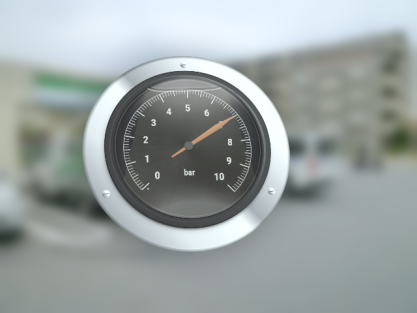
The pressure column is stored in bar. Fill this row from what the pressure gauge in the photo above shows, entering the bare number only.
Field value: 7
